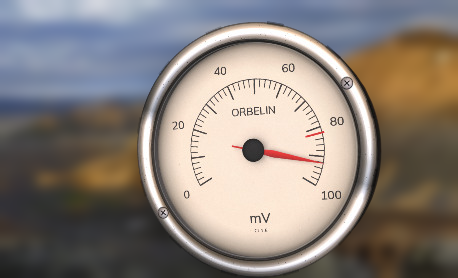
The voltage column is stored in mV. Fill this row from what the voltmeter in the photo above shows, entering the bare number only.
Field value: 92
